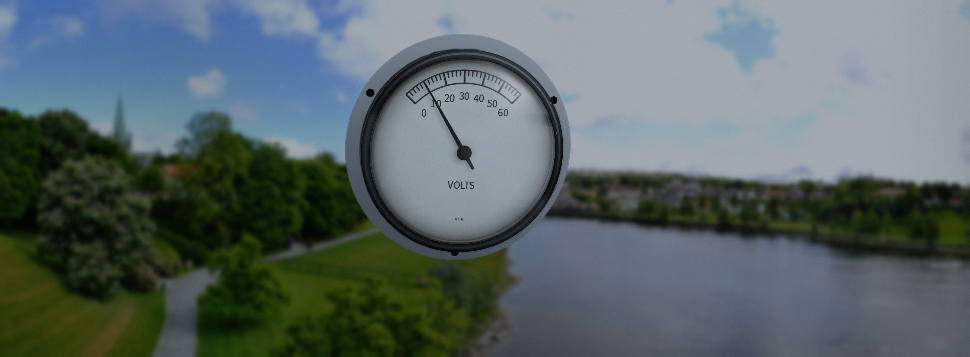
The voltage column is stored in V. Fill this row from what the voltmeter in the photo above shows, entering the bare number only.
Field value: 10
